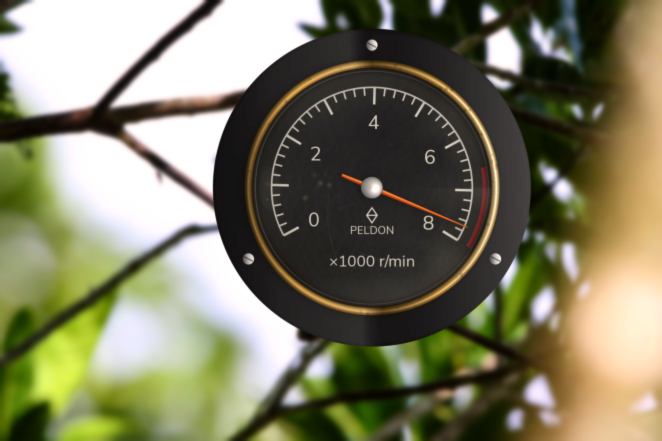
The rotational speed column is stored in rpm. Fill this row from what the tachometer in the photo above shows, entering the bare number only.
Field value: 7700
